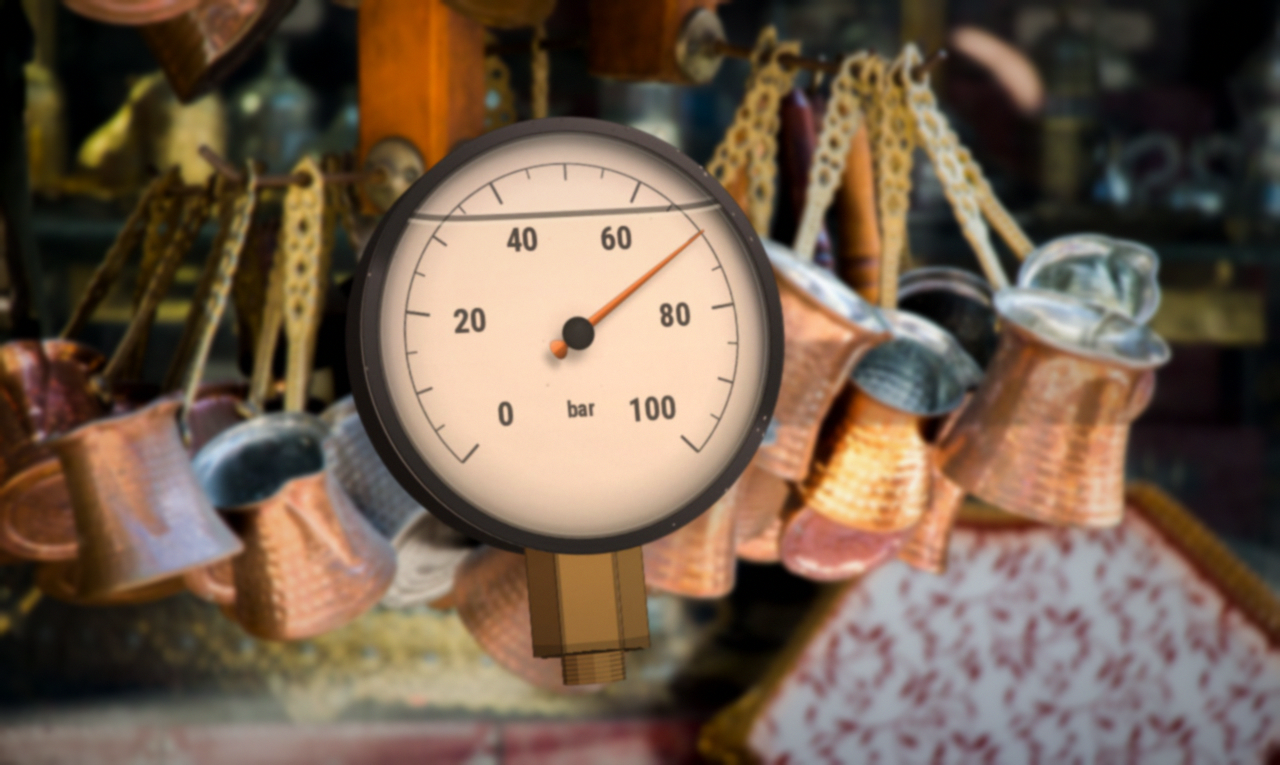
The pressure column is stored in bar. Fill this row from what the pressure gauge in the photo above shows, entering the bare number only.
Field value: 70
